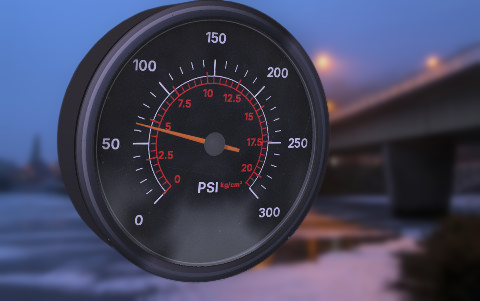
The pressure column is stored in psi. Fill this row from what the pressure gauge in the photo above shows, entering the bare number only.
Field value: 65
